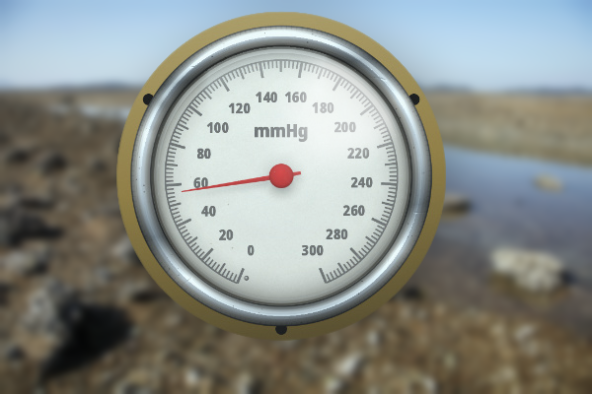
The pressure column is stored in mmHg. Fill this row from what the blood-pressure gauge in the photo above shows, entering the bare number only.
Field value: 56
